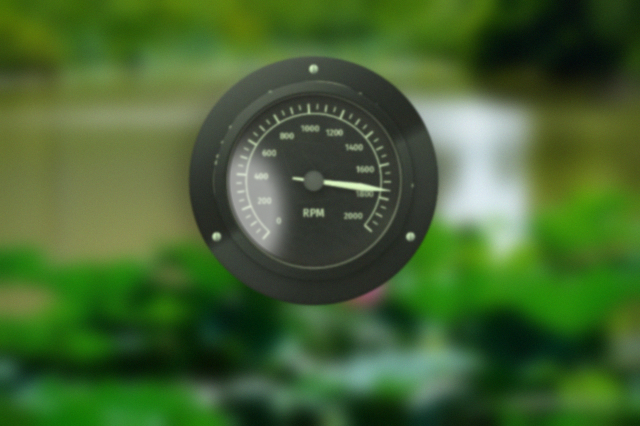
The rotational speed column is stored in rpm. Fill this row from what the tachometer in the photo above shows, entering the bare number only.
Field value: 1750
